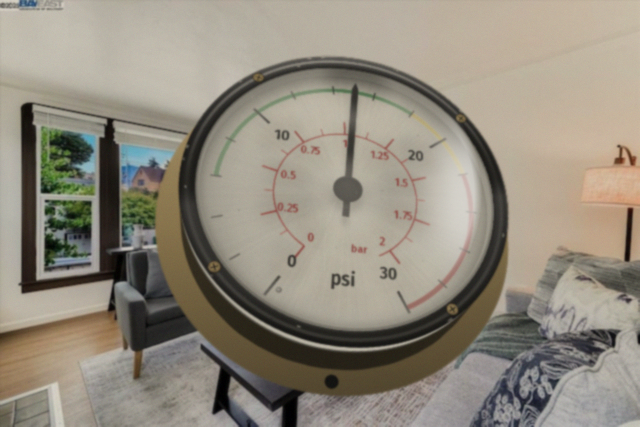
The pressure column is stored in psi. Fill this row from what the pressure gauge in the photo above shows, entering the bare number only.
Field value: 15
